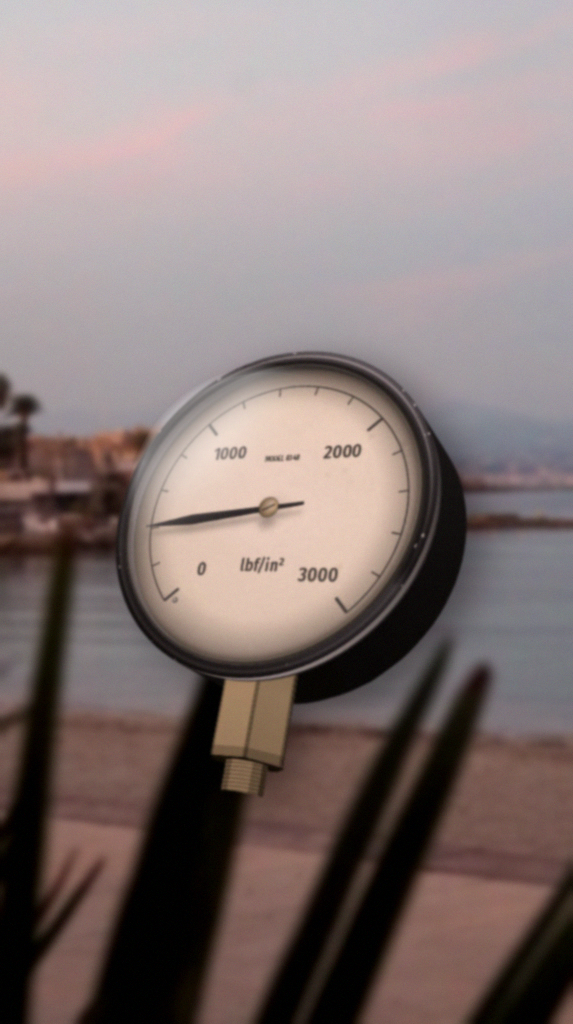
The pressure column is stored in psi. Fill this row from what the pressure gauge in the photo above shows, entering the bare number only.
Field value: 400
